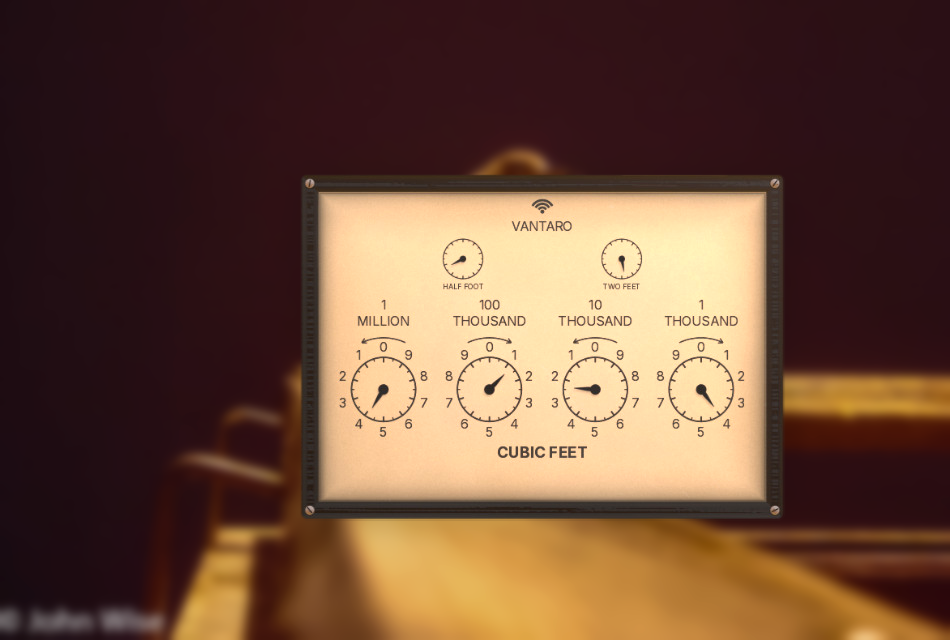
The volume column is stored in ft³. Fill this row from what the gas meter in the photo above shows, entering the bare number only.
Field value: 412400
